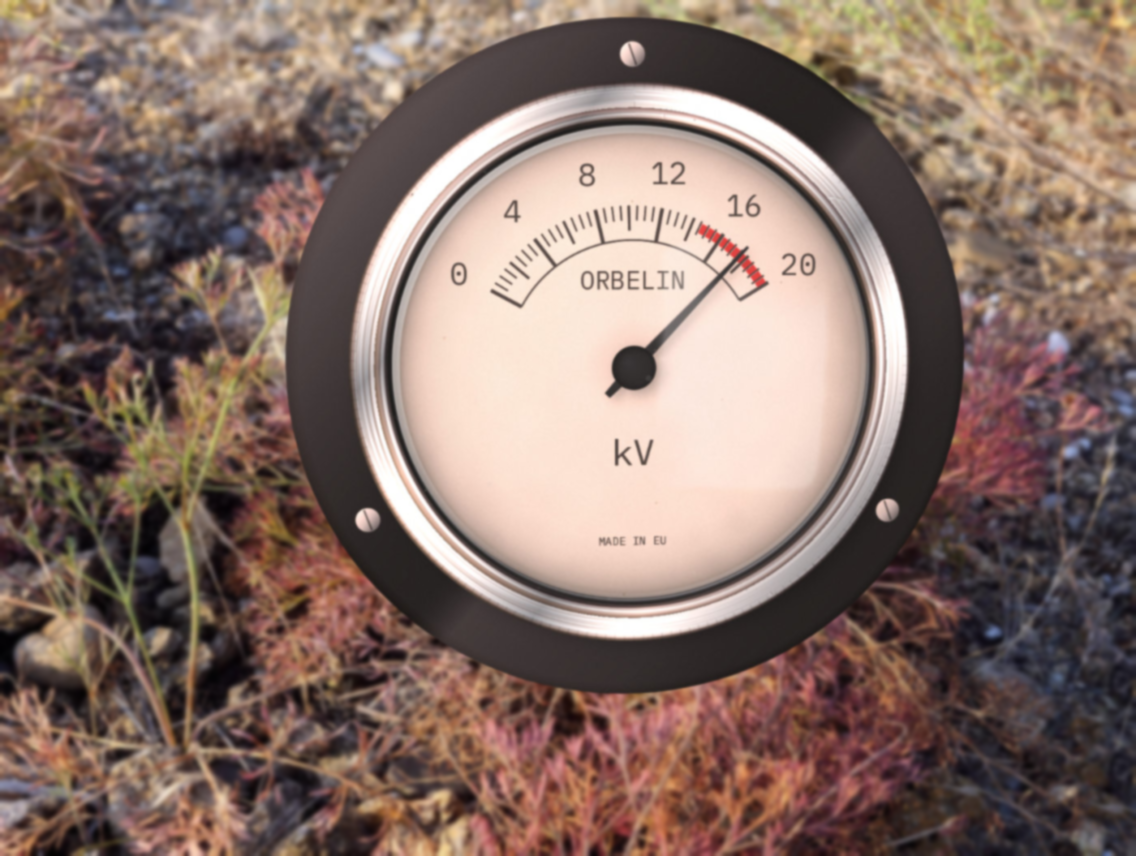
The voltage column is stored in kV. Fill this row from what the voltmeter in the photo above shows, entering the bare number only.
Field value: 17.5
